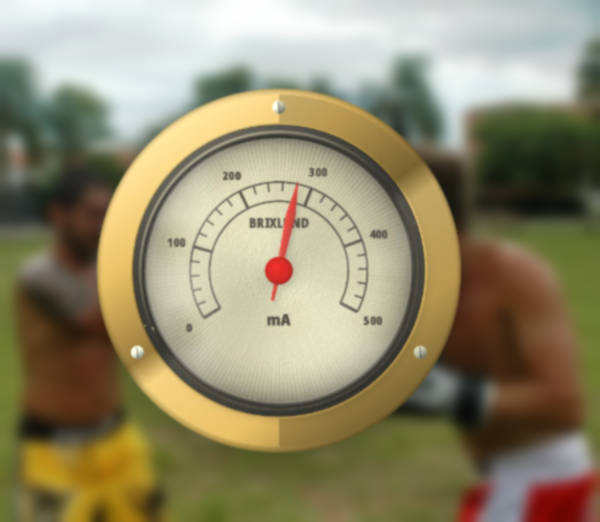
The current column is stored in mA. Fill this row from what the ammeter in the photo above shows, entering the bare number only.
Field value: 280
